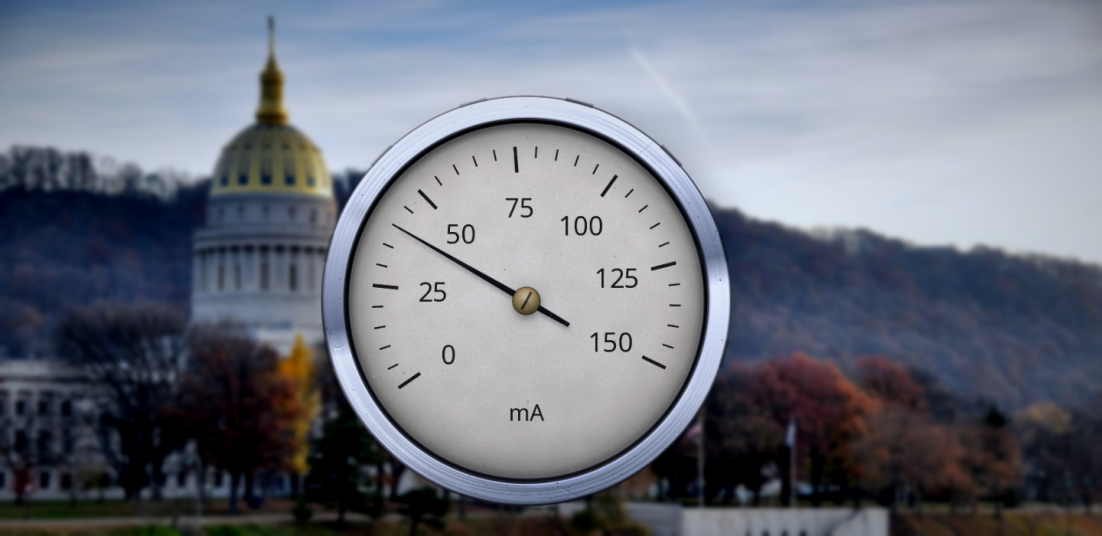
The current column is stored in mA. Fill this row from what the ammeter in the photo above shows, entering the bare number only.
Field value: 40
